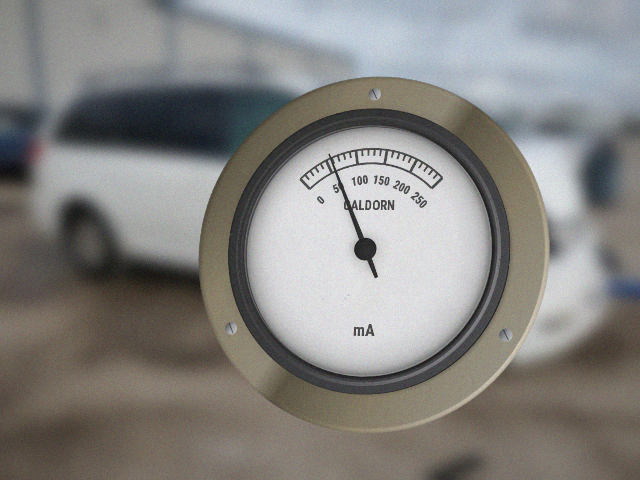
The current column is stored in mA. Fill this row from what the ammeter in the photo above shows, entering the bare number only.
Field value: 60
